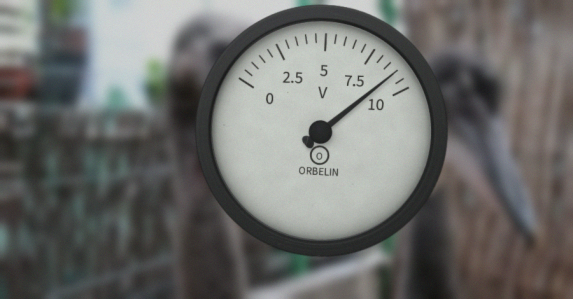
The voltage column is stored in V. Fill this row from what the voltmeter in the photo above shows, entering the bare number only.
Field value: 9
